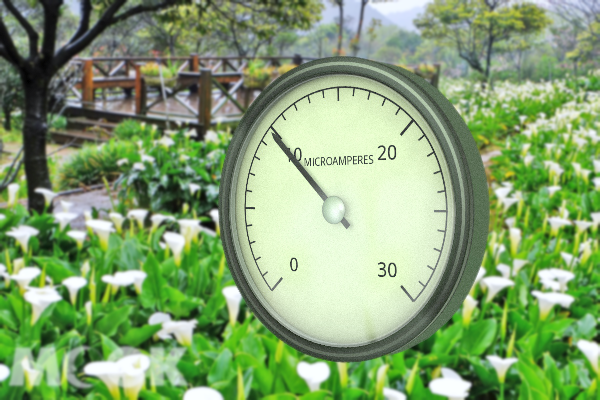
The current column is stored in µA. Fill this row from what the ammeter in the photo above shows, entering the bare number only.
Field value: 10
